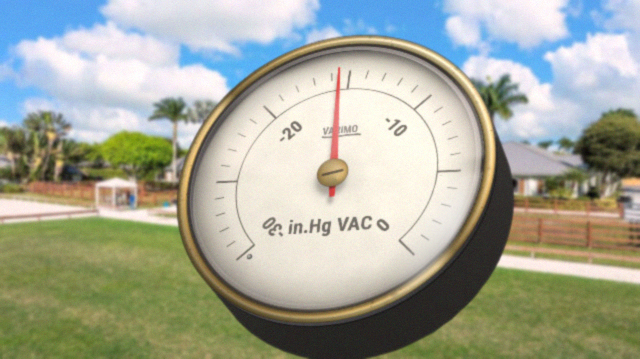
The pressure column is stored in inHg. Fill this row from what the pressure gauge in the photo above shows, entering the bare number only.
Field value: -15.5
